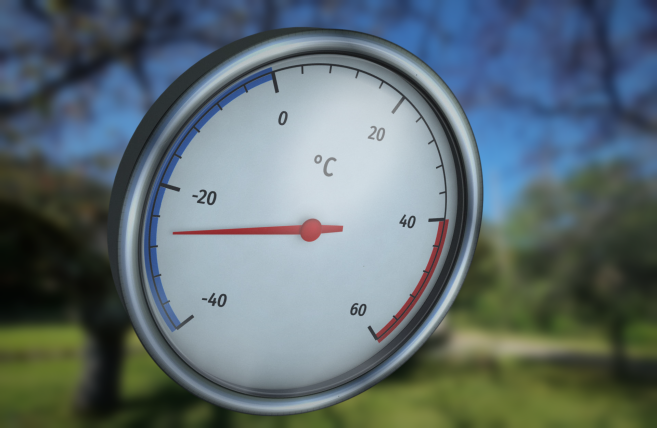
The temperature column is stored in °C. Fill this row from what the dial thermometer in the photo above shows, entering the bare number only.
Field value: -26
